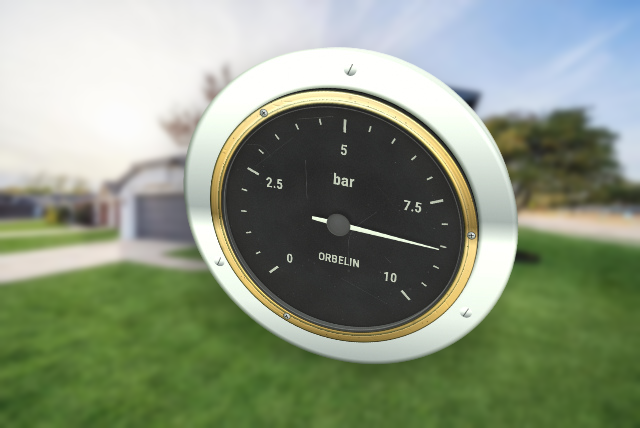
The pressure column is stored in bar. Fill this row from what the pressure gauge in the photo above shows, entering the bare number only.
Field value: 8.5
